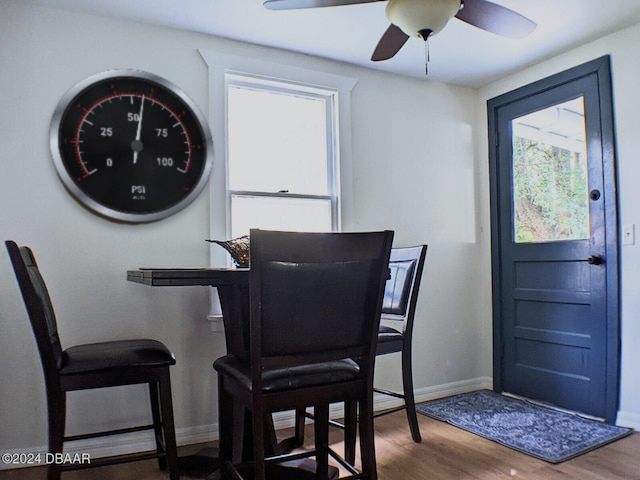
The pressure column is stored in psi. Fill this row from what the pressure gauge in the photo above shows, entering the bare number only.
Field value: 55
